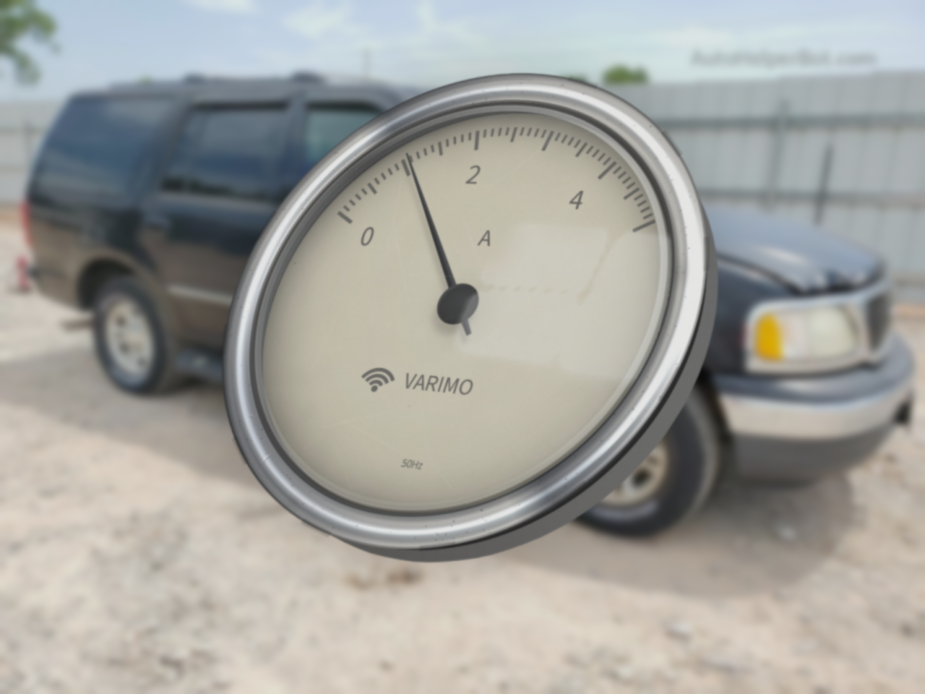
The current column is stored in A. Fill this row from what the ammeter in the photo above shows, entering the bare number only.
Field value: 1.1
